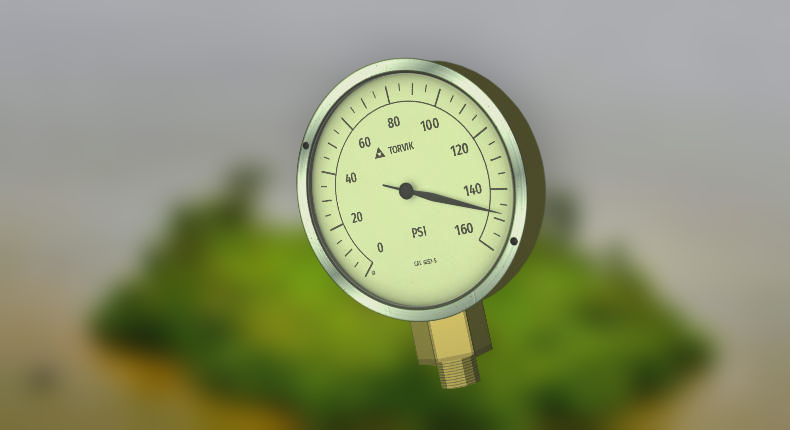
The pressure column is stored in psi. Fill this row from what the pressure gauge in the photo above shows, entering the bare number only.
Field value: 147.5
